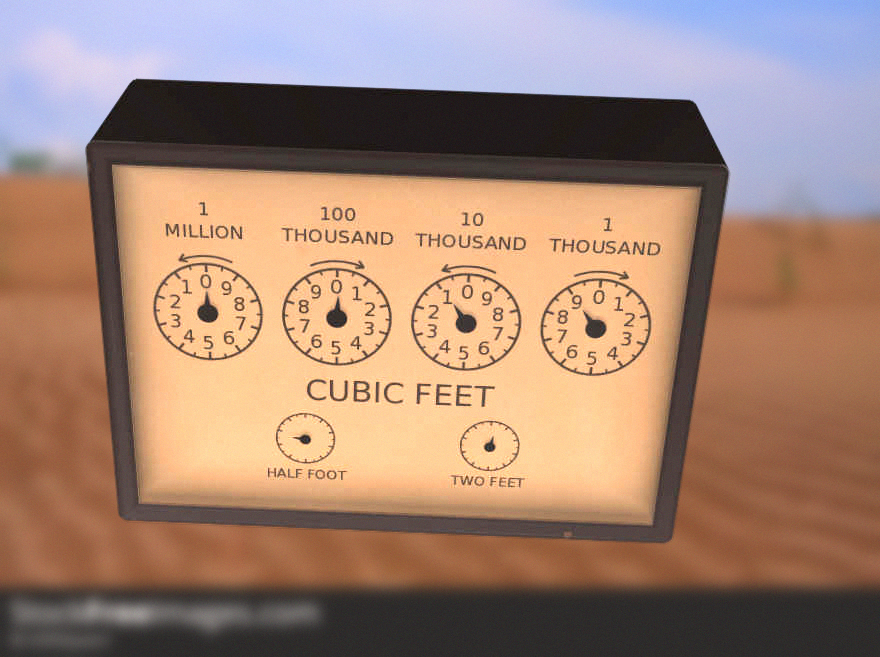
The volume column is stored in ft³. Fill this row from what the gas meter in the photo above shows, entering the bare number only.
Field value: 900
